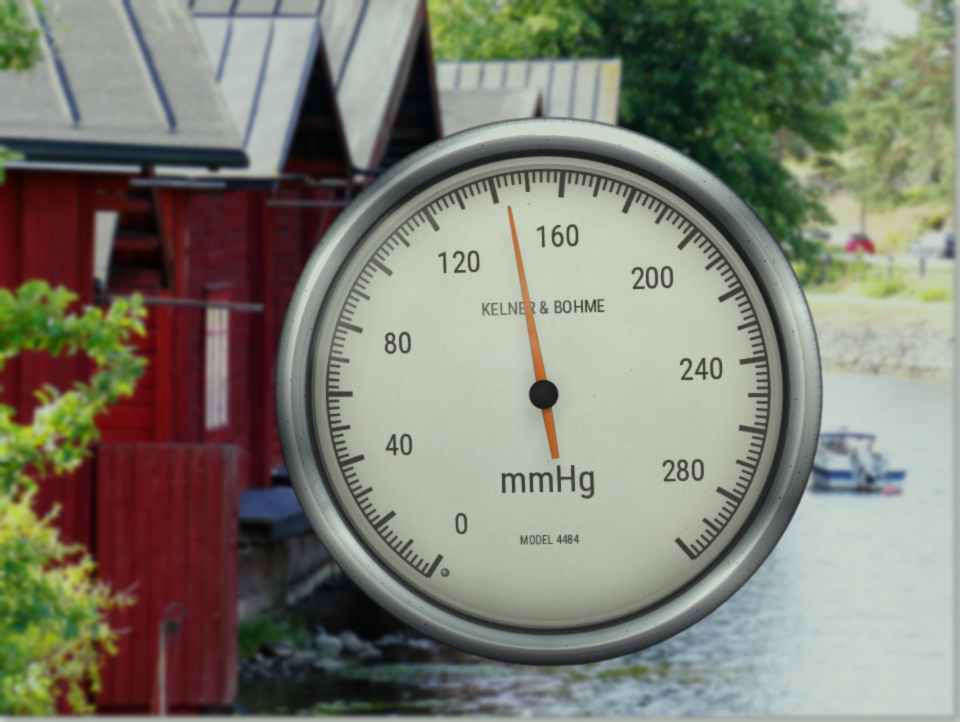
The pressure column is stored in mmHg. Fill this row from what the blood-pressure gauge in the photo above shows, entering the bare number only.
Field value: 144
